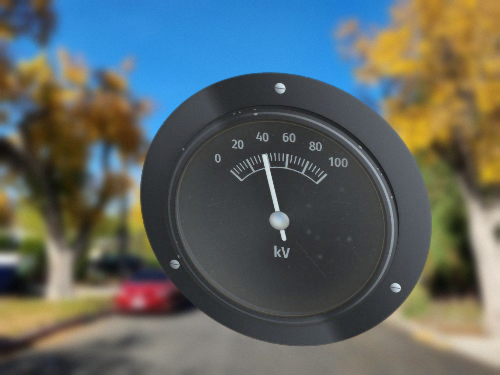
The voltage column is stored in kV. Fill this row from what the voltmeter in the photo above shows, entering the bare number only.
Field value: 40
